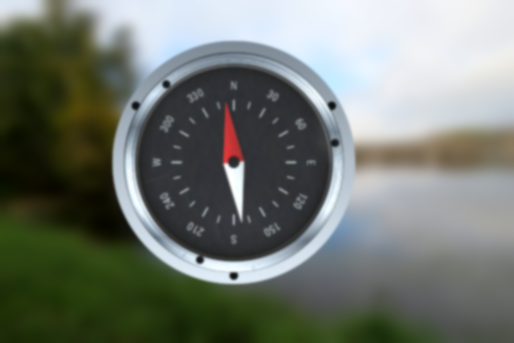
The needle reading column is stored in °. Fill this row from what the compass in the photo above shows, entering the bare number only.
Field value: 352.5
